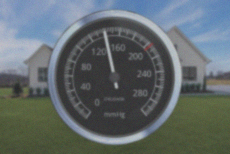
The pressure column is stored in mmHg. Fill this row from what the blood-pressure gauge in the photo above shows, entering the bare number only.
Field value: 140
